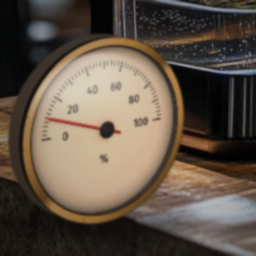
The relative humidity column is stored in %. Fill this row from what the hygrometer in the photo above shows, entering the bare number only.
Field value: 10
